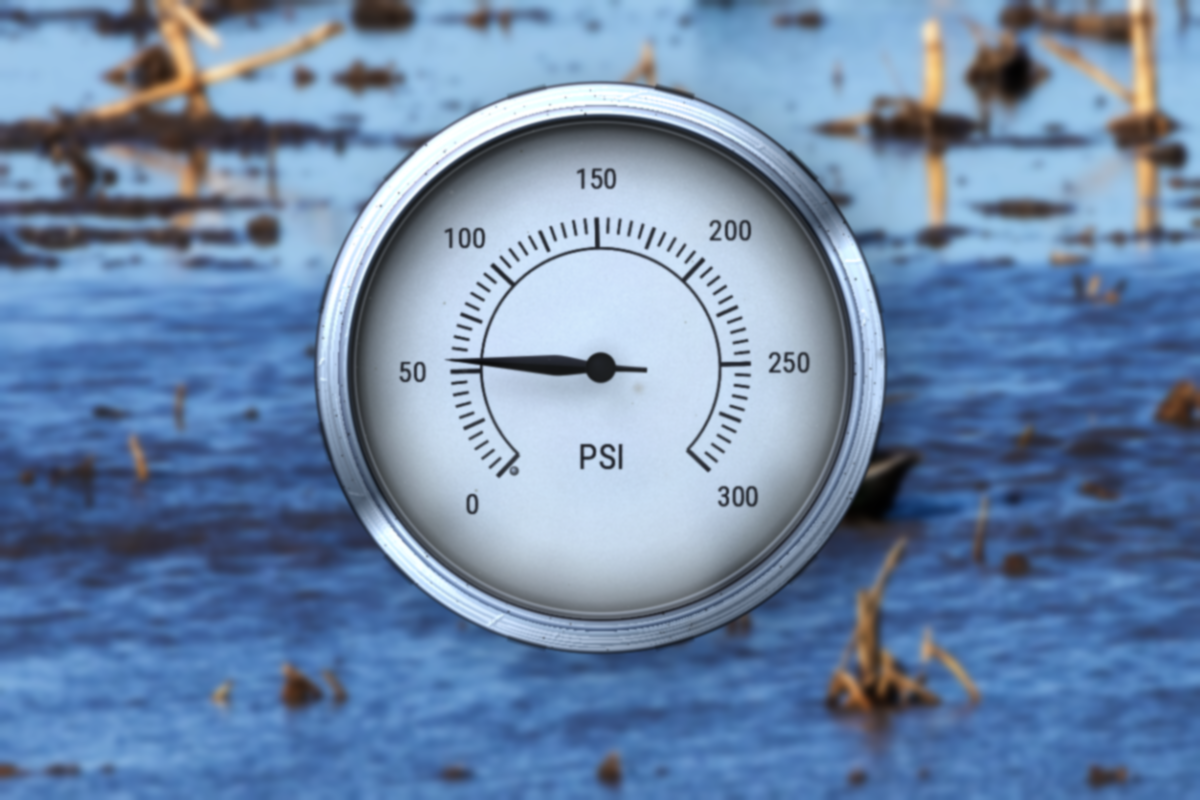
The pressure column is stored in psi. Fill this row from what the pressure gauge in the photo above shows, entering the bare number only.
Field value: 55
